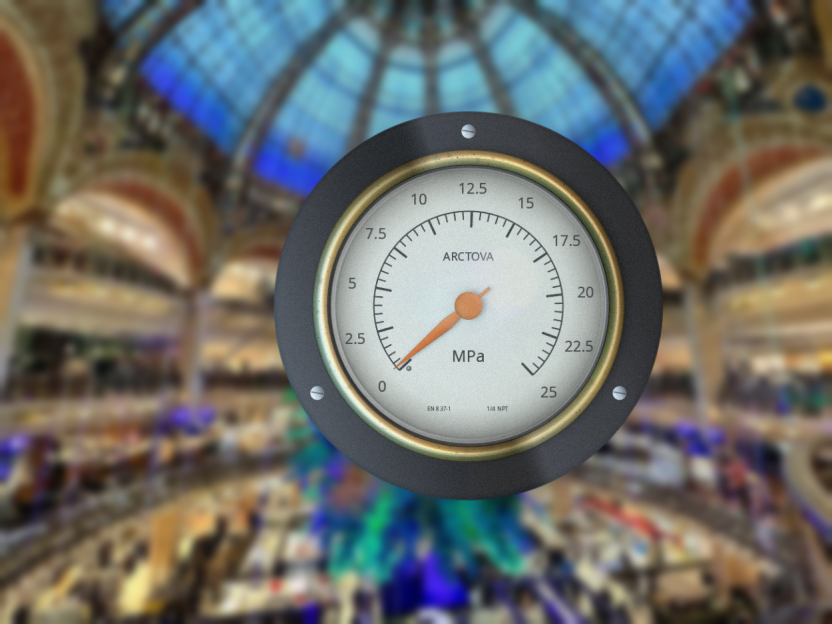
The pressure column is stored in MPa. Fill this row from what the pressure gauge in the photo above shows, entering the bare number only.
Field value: 0.25
